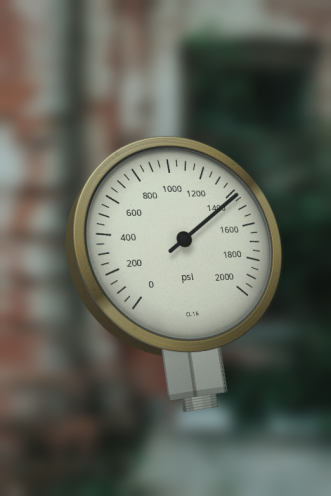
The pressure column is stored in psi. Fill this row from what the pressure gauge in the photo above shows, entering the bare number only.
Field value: 1425
